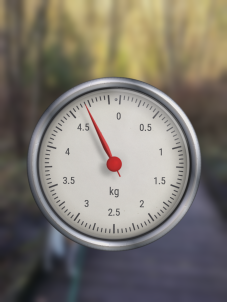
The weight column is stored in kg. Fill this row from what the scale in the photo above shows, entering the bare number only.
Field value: 4.7
